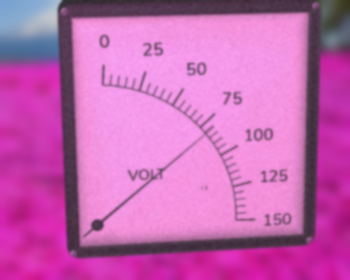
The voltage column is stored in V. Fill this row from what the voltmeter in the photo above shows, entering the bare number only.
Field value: 80
